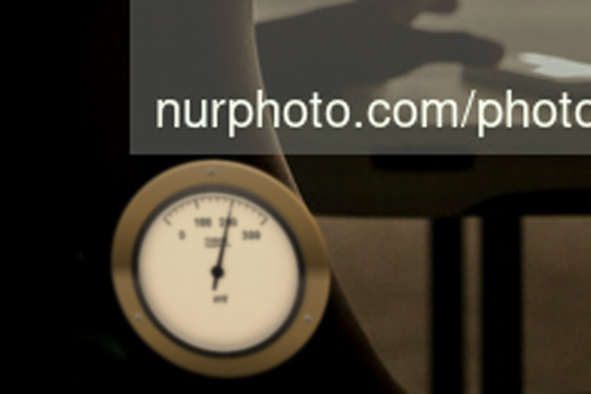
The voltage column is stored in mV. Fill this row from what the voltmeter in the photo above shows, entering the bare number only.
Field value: 200
